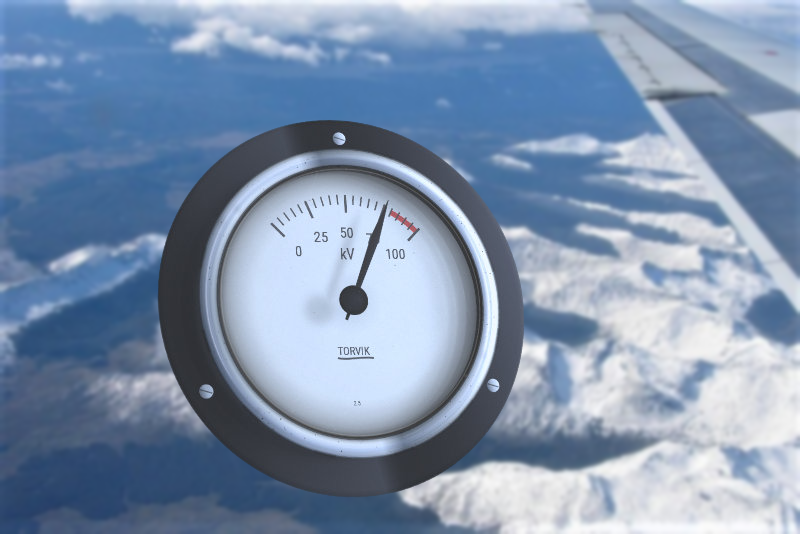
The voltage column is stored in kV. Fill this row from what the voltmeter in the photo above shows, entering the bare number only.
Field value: 75
